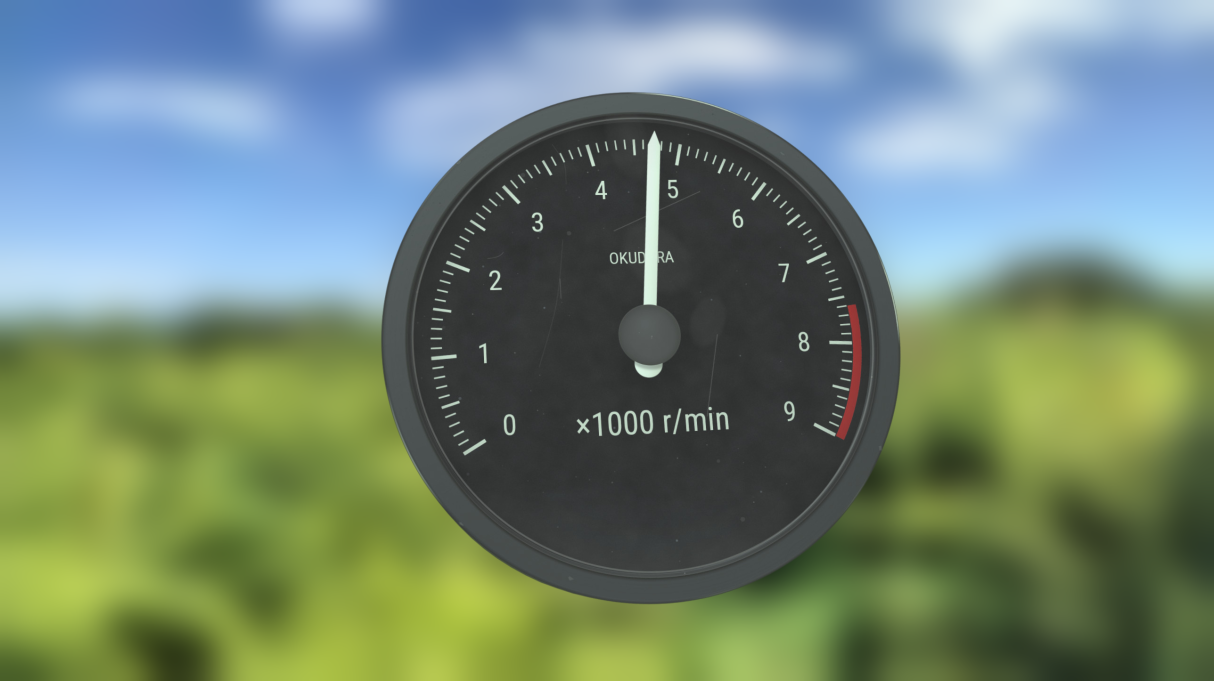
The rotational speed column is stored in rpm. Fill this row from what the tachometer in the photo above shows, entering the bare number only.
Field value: 4700
